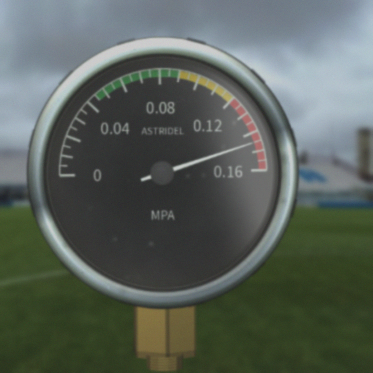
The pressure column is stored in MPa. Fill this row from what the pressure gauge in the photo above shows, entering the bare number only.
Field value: 0.145
